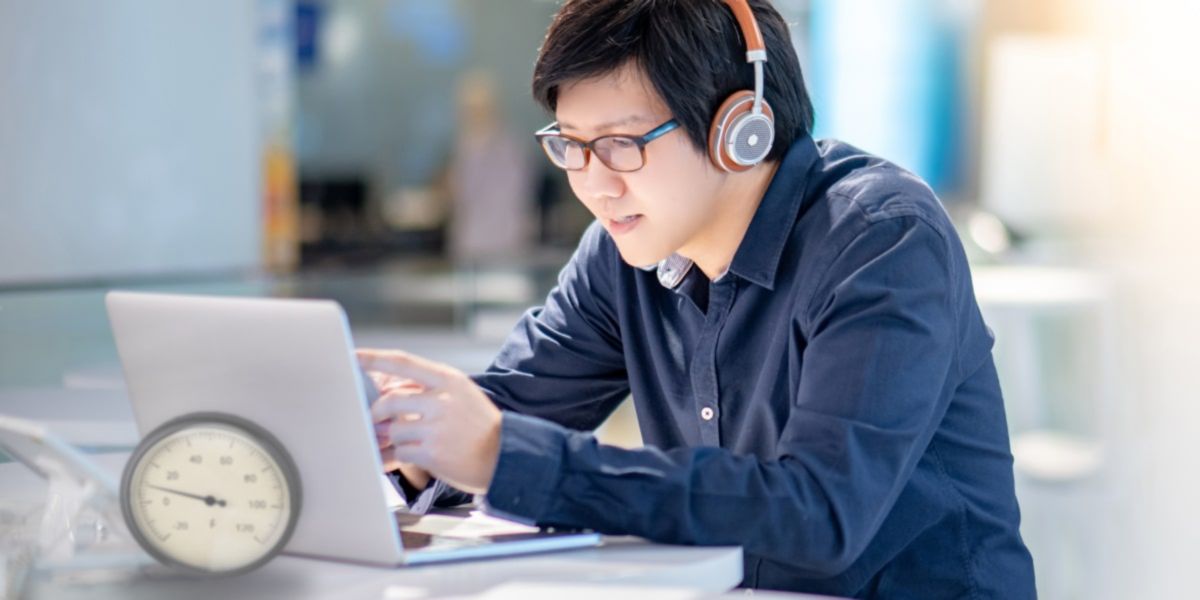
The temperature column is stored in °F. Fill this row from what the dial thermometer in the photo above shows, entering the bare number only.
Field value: 10
